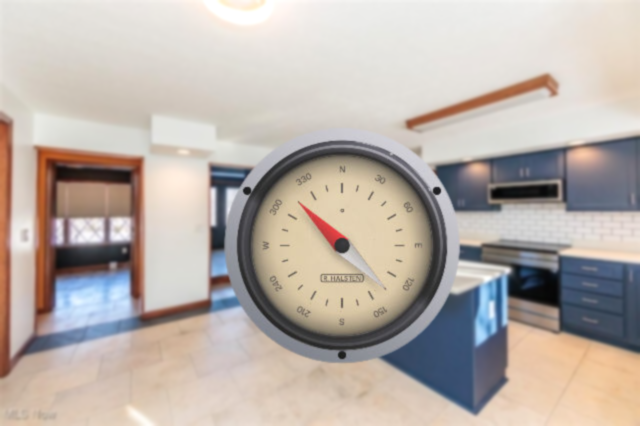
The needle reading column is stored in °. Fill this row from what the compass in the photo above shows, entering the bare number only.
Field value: 315
